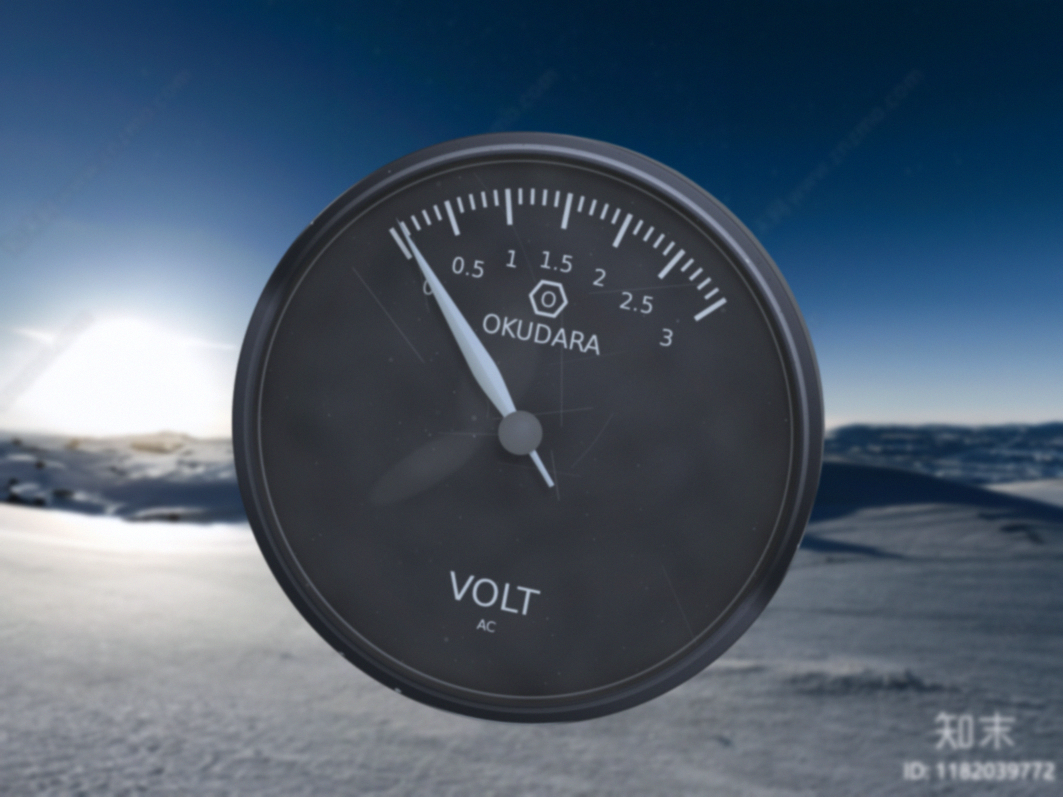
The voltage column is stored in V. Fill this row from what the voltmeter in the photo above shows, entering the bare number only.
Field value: 0.1
